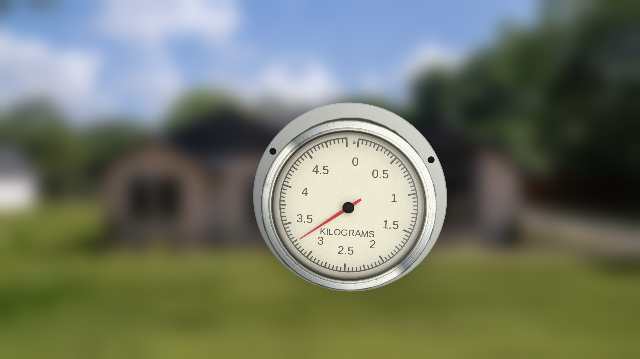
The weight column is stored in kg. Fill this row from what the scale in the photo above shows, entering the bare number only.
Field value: 3.25
